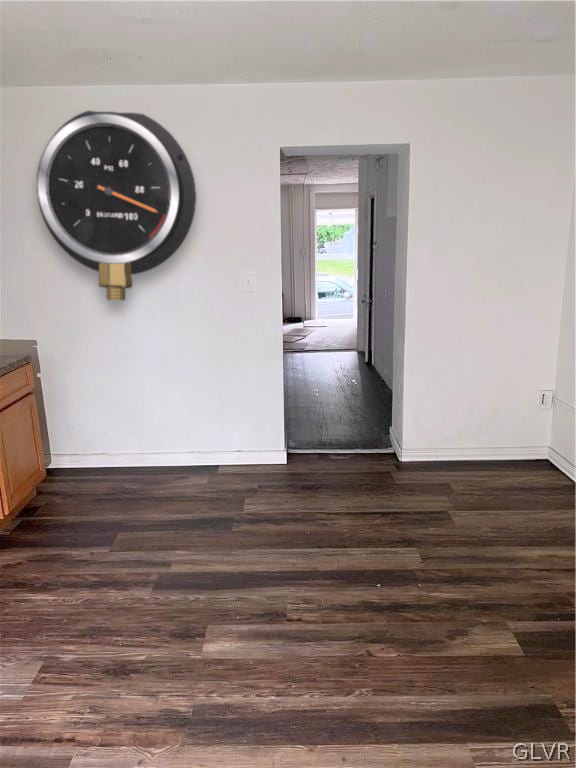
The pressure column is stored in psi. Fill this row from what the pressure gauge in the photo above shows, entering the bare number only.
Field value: 90
